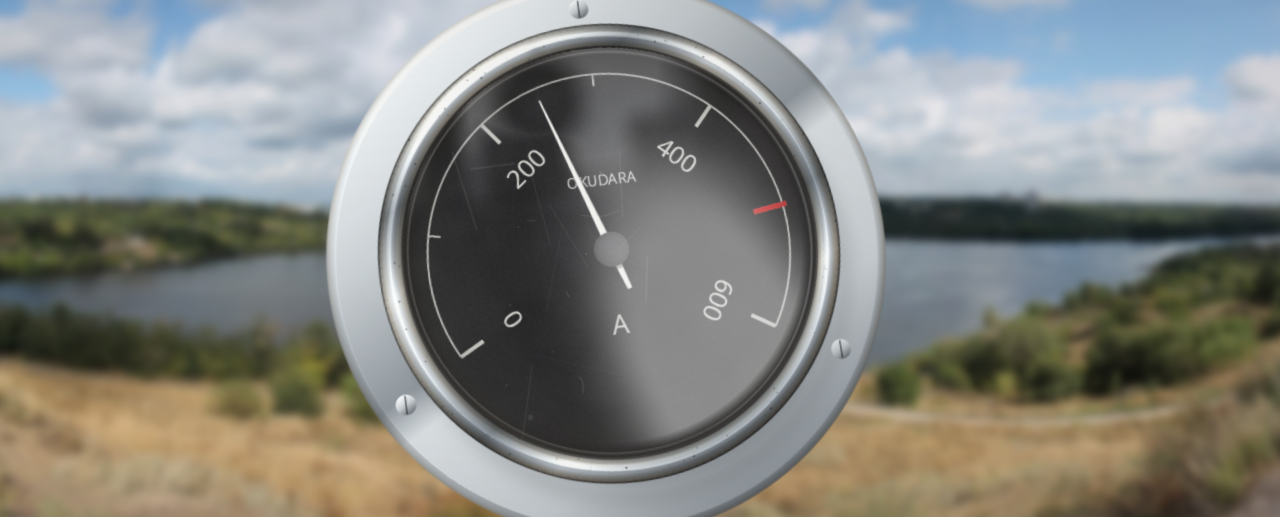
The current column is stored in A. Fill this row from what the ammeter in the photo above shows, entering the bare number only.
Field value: 250
